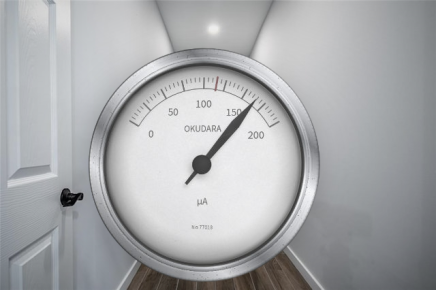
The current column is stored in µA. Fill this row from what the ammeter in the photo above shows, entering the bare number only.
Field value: 165
